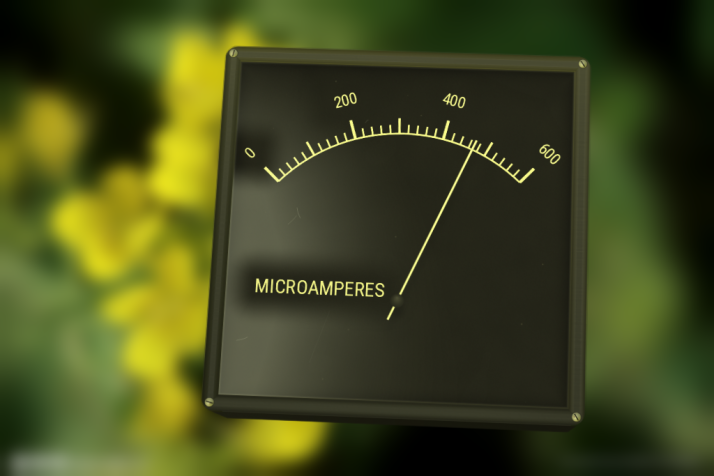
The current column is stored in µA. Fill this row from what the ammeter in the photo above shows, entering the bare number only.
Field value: 470
